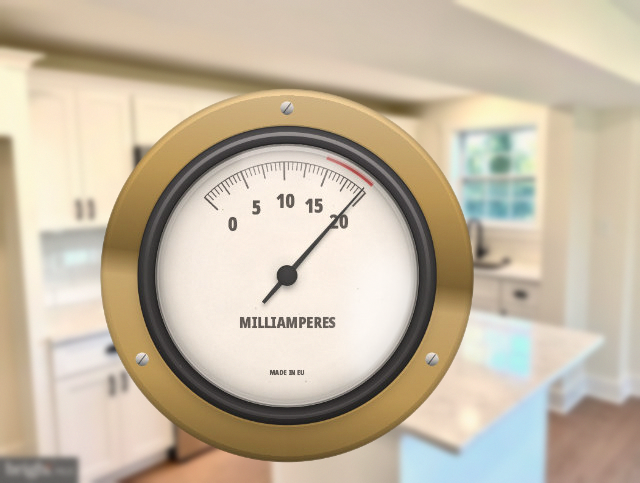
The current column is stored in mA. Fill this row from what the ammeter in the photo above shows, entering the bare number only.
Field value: 19.5
